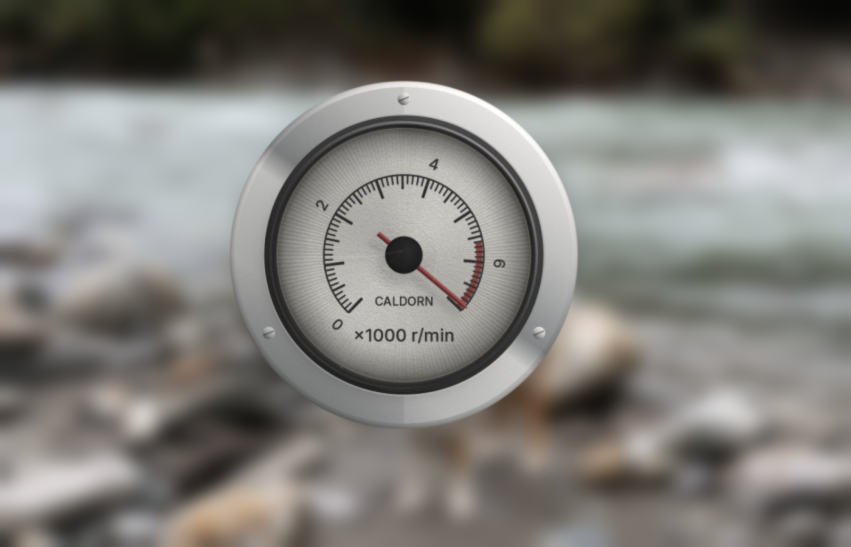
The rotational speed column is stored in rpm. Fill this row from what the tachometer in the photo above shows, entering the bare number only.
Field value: 6900
